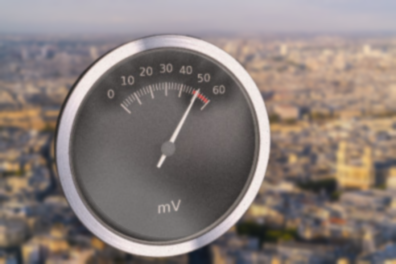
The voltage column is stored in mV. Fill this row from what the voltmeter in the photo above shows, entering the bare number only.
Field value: 50
